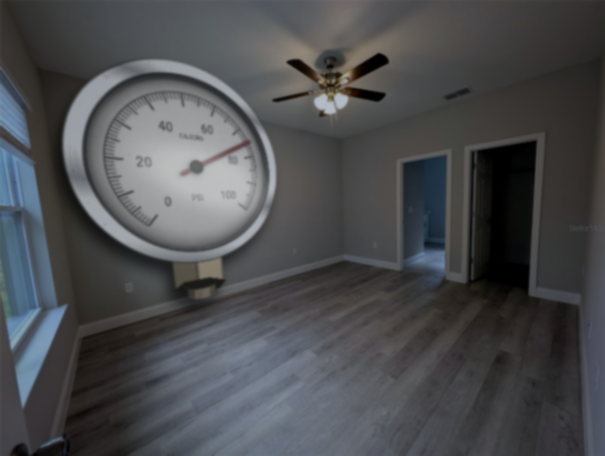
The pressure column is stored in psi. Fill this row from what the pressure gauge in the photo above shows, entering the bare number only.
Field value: 75
